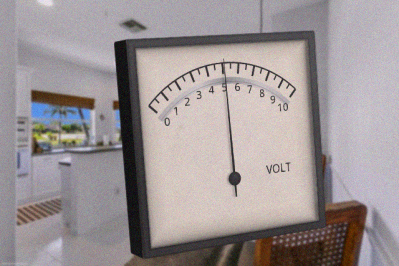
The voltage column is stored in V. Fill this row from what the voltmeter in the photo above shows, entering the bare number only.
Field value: 5
